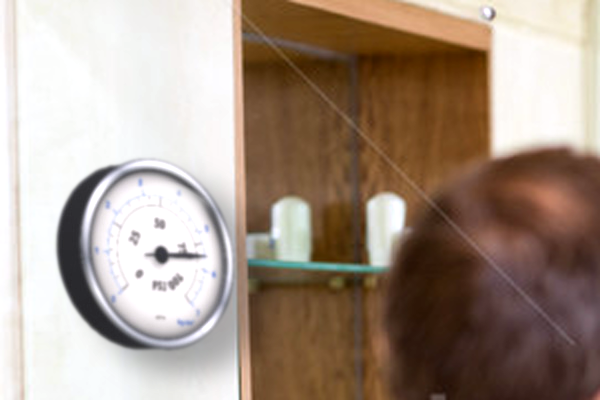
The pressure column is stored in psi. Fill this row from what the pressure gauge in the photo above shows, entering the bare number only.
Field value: 80
